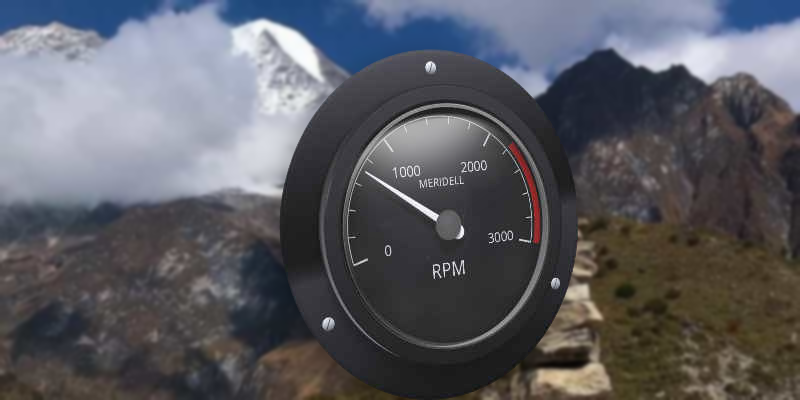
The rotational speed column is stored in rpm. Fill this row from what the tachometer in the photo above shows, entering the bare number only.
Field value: 700
